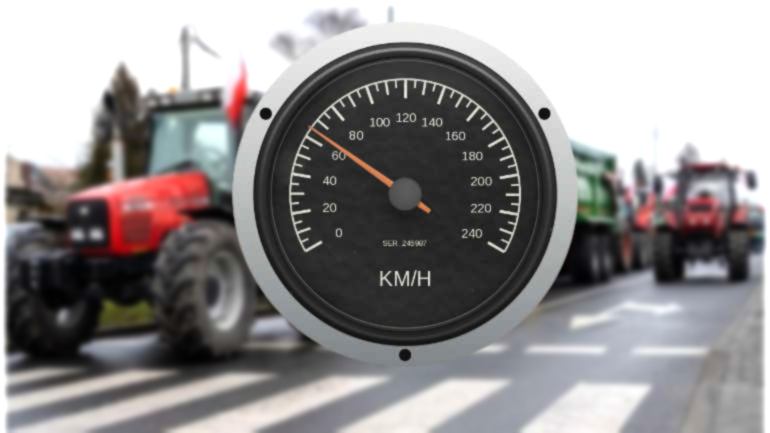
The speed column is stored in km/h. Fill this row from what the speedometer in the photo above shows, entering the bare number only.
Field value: 65
